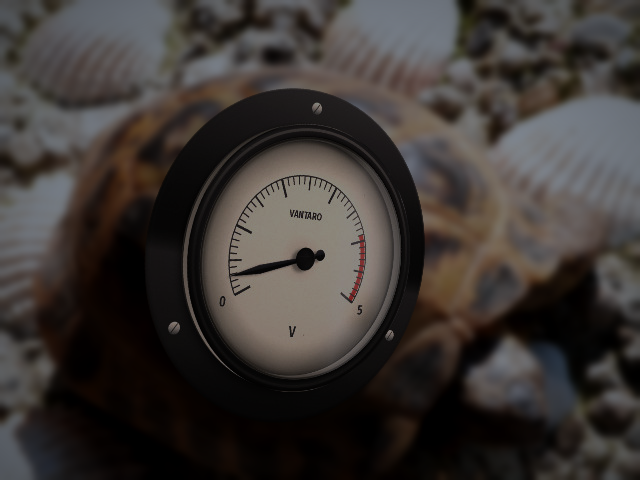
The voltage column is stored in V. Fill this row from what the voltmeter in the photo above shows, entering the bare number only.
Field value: 0.3
